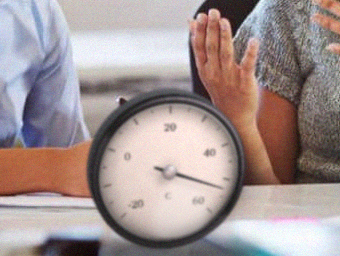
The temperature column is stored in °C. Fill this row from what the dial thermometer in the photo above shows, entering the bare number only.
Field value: 52.5
